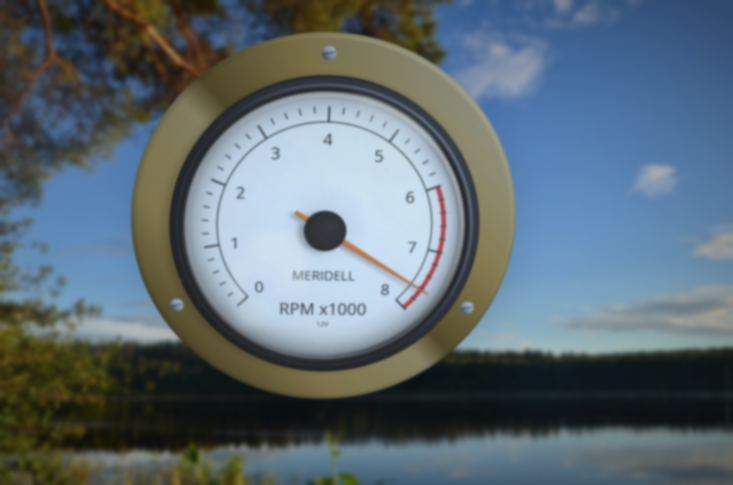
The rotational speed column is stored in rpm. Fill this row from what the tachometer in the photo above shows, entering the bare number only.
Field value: 7600
